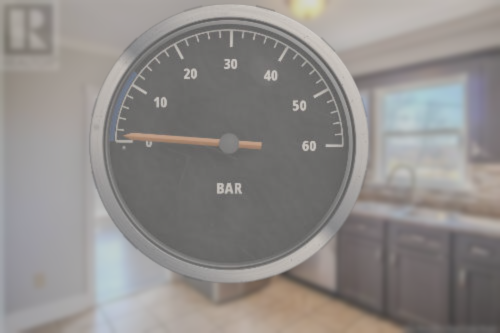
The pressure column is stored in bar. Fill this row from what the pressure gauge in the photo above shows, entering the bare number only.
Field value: 1
